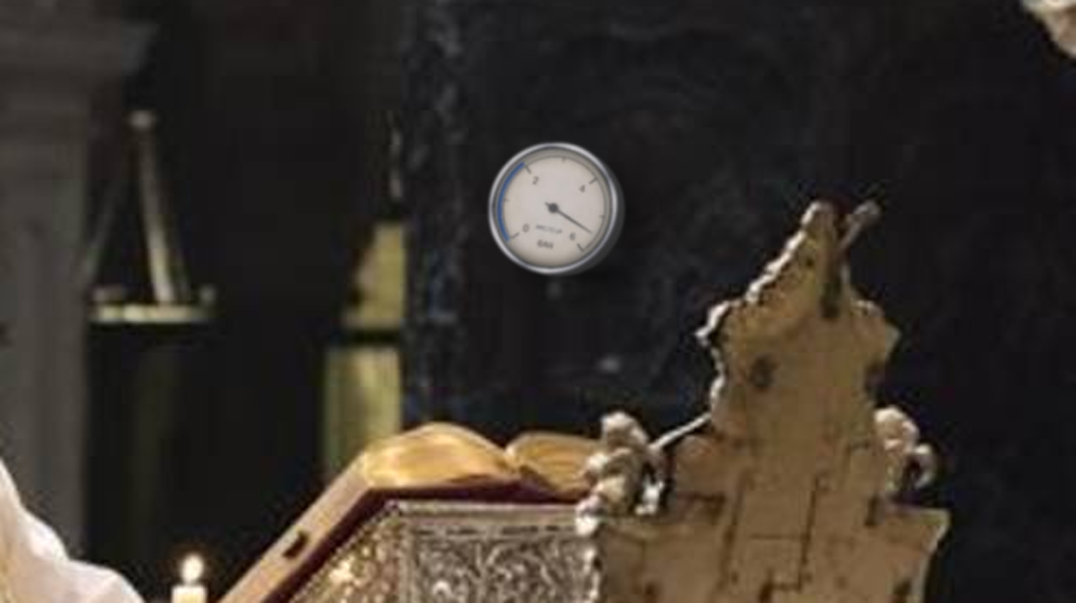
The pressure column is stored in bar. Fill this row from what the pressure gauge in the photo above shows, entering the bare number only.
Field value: 5.5
